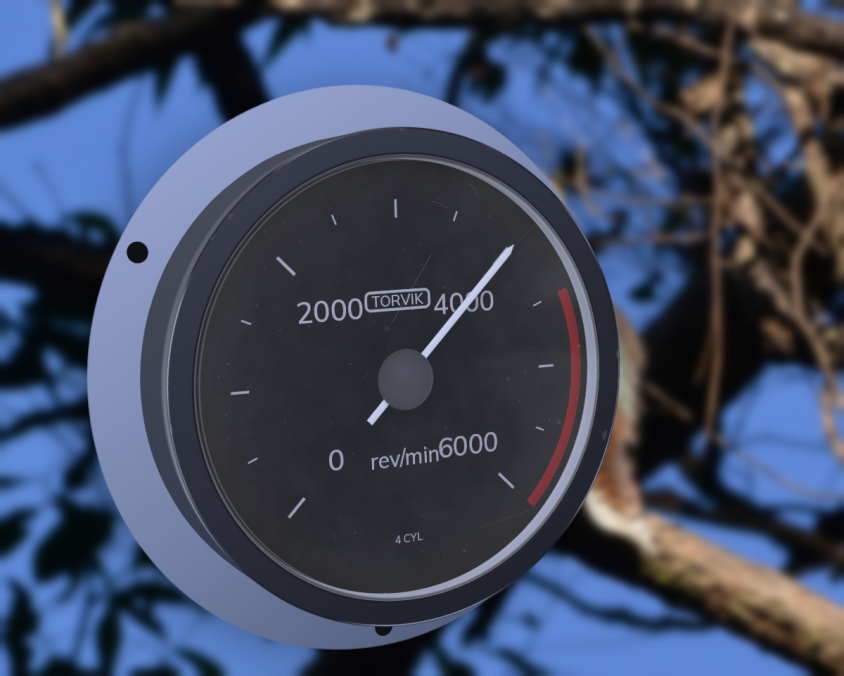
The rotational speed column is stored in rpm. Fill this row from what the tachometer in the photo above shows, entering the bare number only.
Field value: 4000
